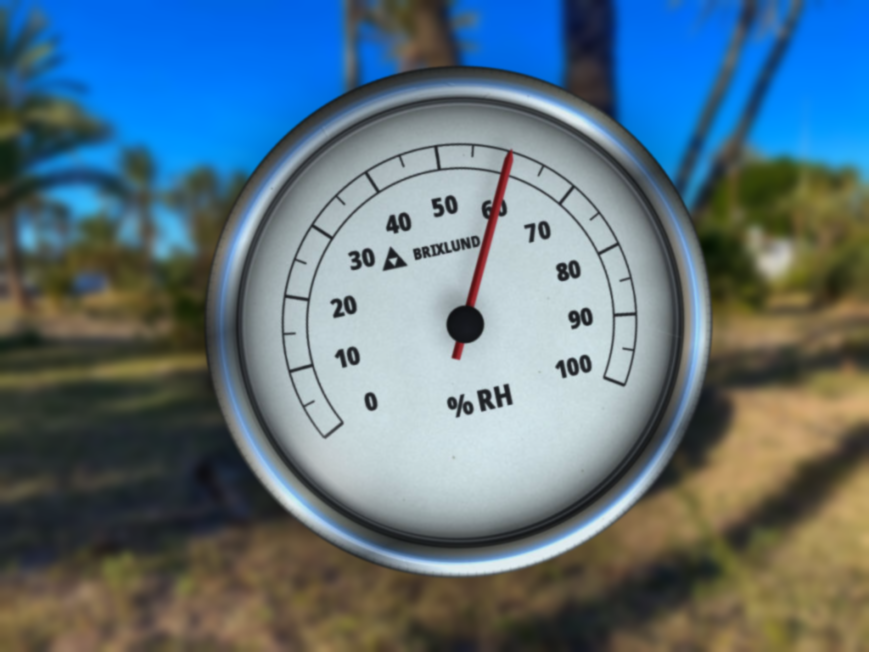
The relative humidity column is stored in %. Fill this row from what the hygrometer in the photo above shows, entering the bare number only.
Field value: 60
